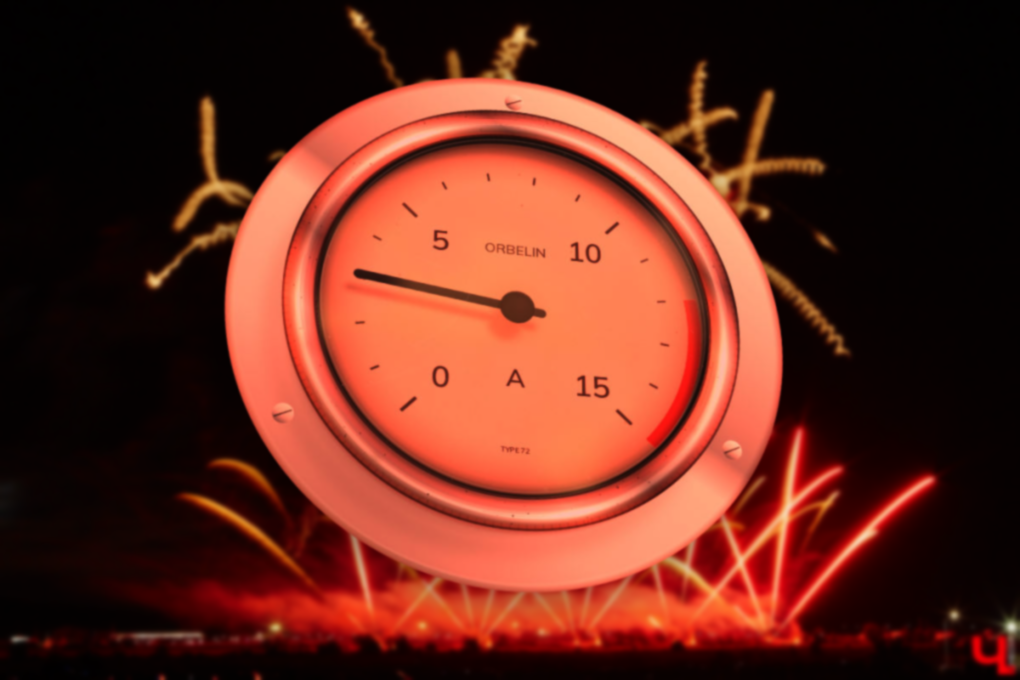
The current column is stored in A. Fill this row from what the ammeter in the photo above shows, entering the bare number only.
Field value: 3
